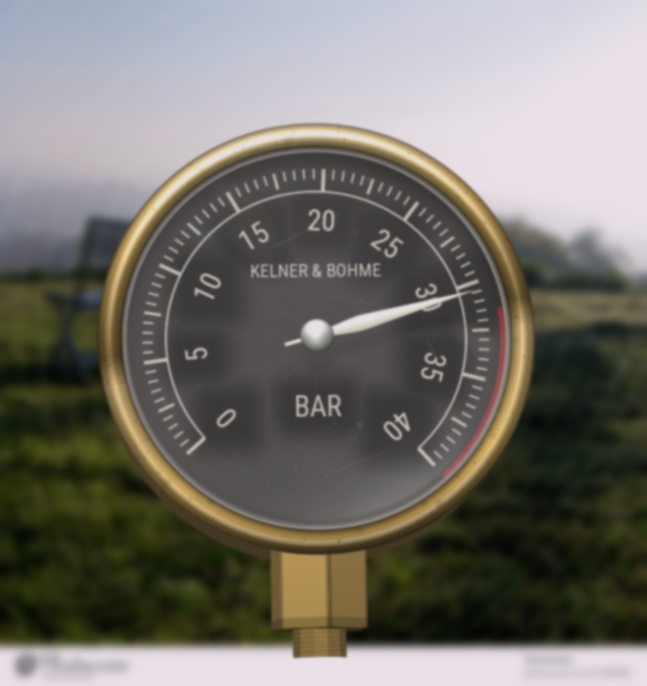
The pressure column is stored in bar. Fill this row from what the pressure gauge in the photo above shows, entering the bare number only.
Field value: 30.5
